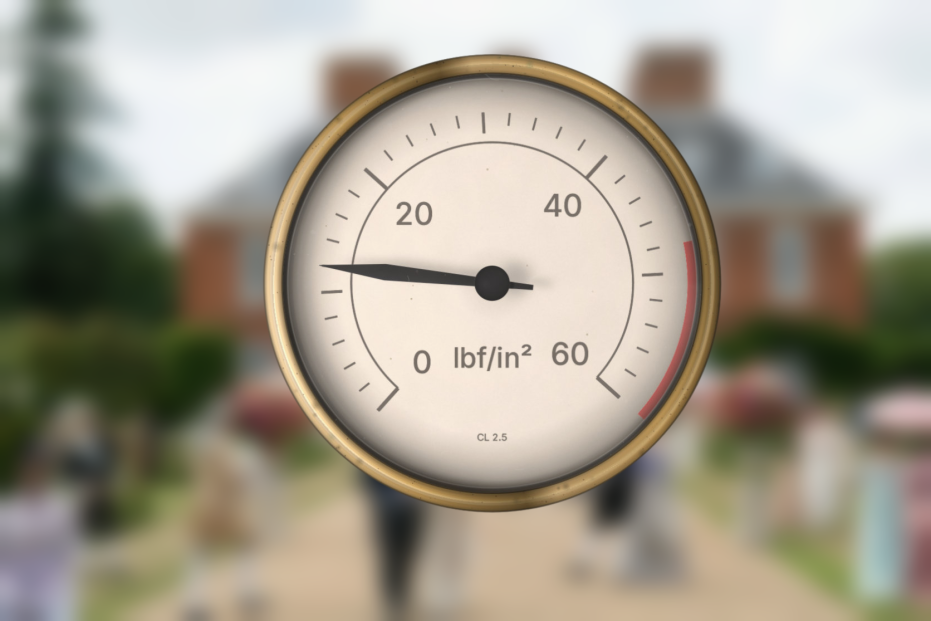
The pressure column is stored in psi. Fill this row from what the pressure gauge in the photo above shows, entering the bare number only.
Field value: 12
